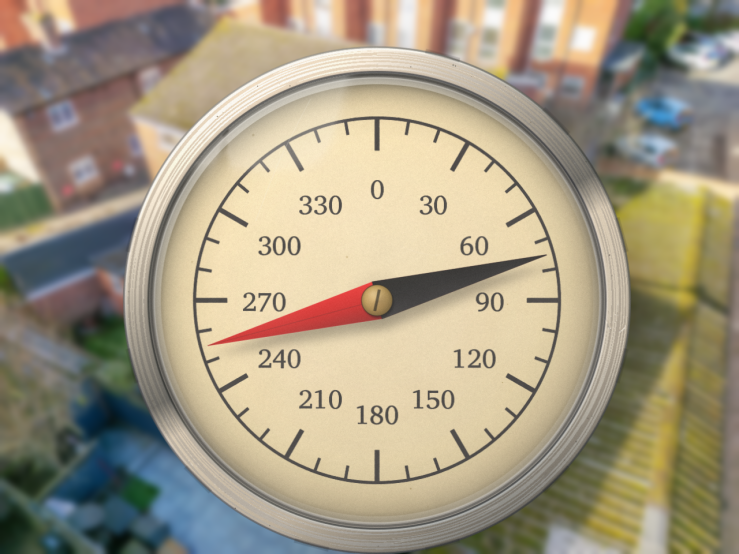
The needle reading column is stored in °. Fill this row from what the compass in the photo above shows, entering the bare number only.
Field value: 255
